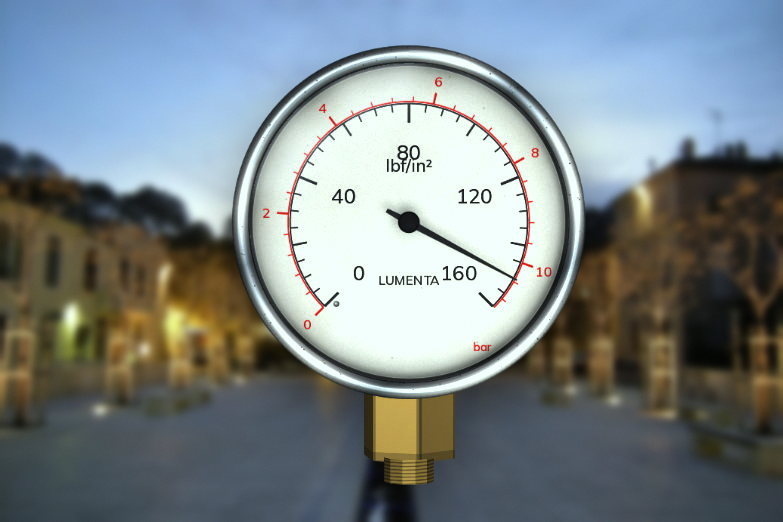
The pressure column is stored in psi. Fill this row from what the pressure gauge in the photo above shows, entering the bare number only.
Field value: 150
